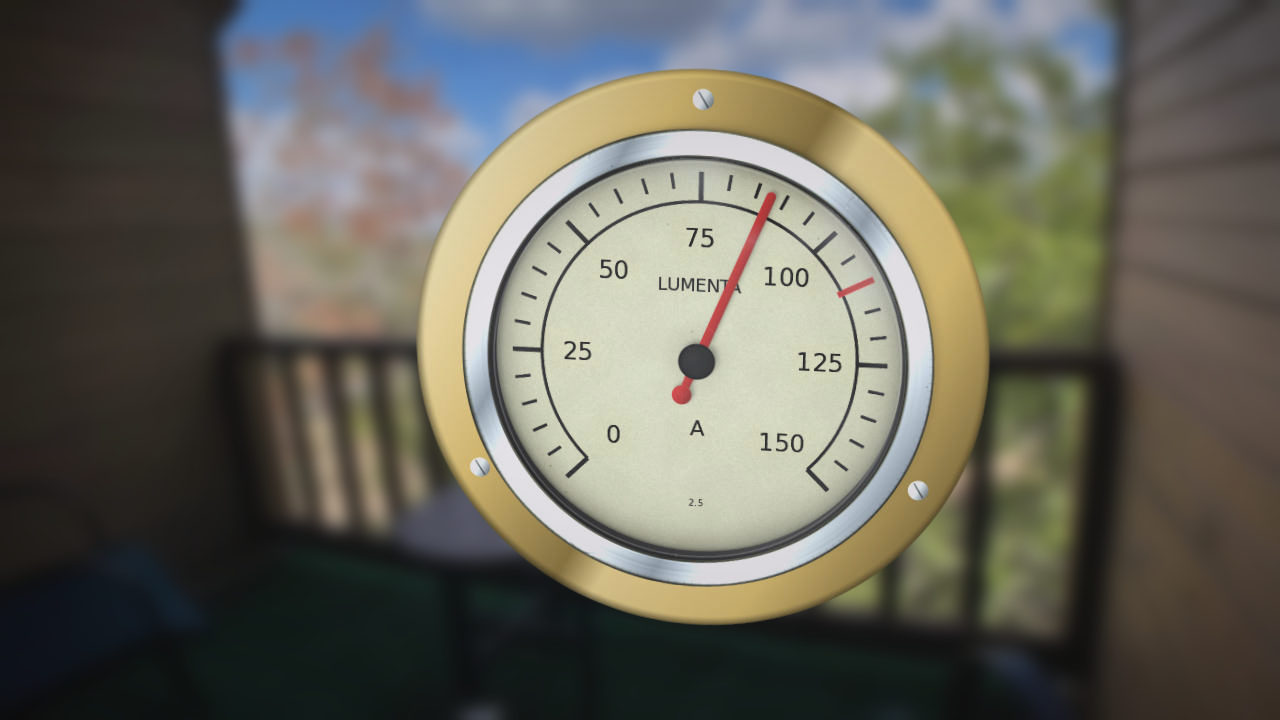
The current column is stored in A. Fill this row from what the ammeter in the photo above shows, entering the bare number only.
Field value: 87.5
